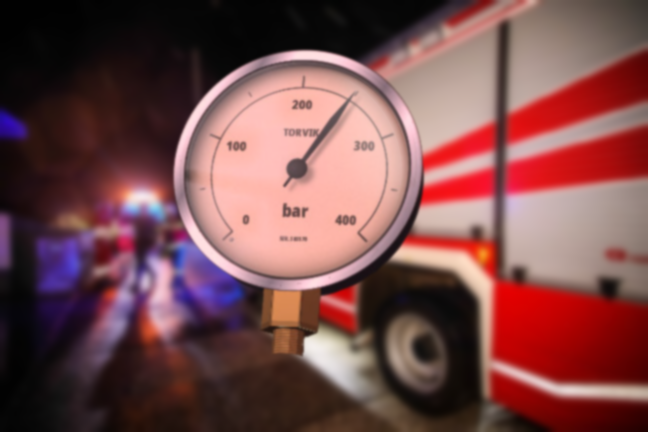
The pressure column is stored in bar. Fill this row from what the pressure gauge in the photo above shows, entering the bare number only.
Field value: 250
